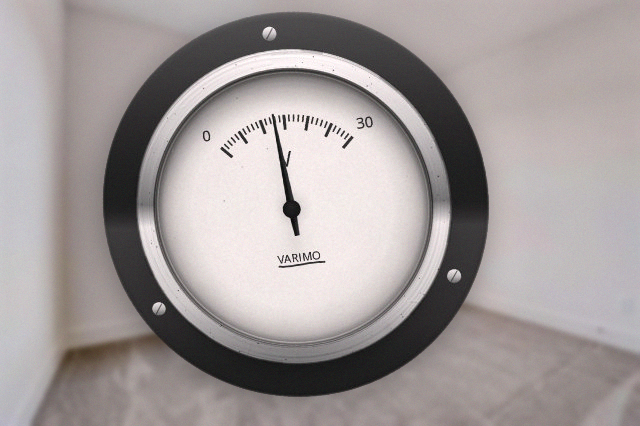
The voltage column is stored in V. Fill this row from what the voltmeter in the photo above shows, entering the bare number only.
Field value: 13
